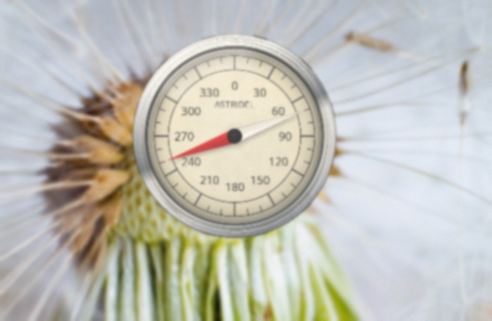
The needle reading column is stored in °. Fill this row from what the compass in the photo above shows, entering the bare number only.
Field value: 250
